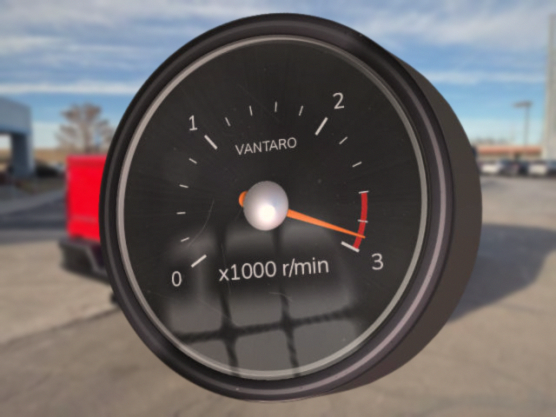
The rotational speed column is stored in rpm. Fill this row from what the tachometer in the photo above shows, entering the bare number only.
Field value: 2900
